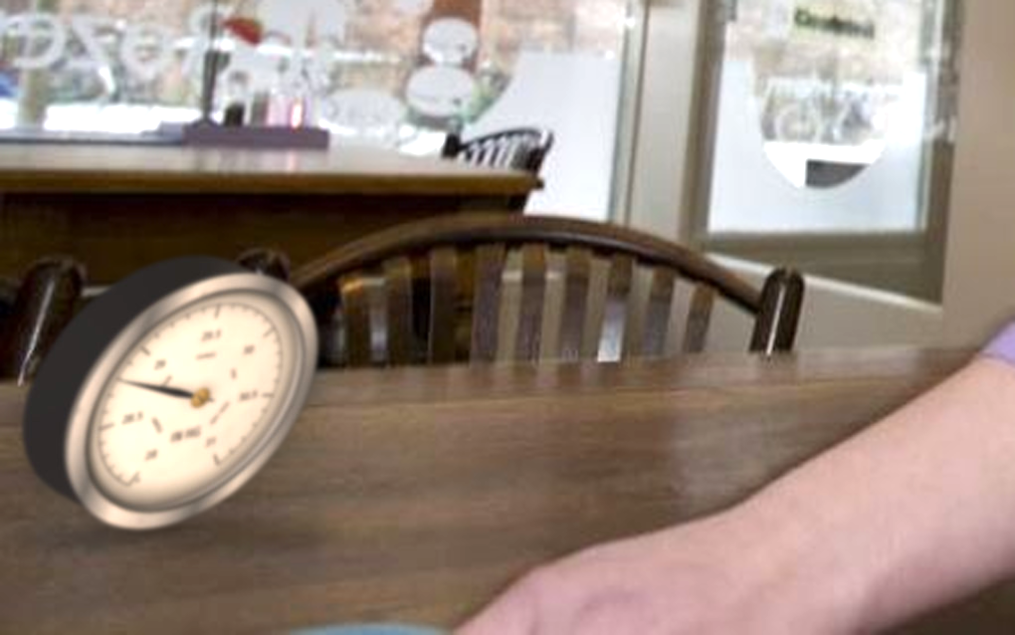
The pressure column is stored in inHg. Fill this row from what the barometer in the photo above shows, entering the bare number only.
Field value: 28.8
